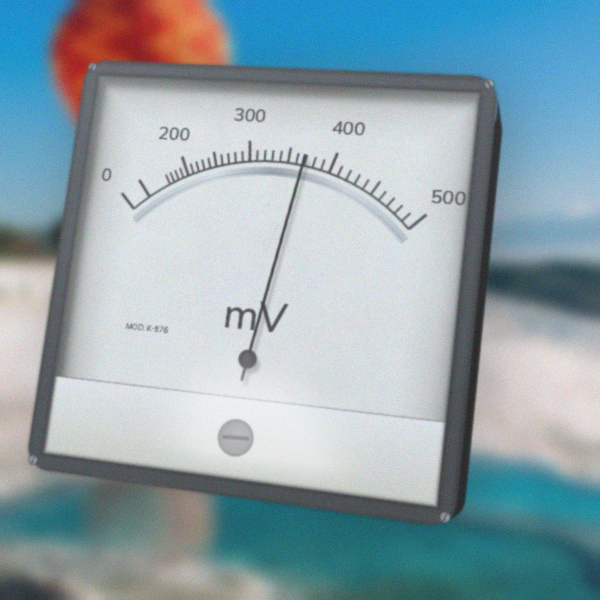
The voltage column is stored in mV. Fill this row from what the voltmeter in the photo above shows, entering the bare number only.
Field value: 370
